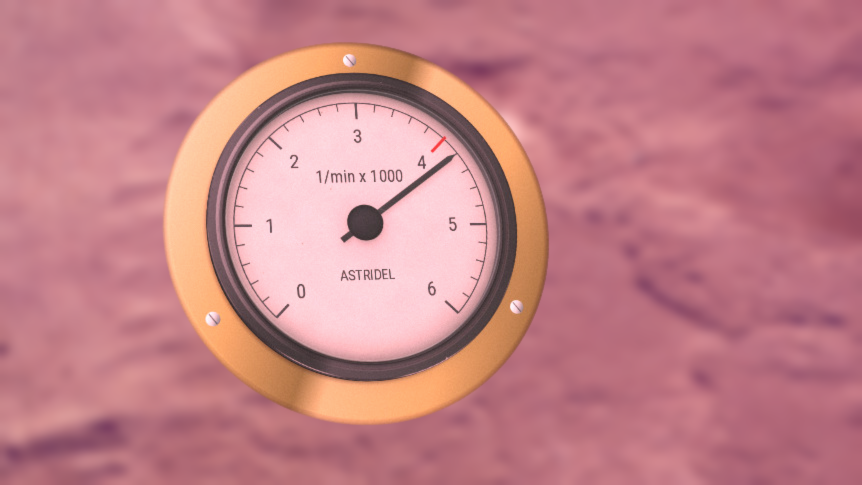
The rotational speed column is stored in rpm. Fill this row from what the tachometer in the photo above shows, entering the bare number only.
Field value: 4200
